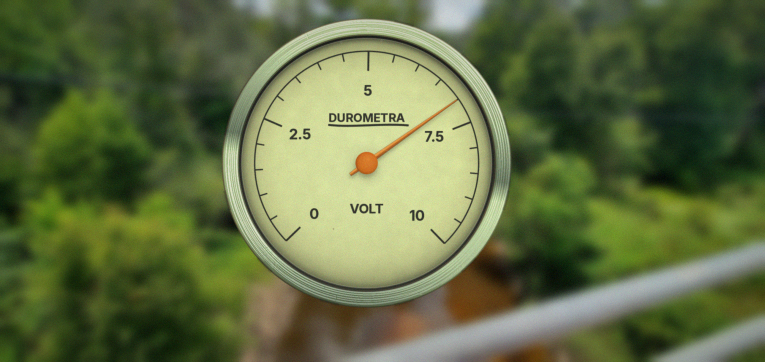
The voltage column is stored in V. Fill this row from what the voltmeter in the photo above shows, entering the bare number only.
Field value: 7
